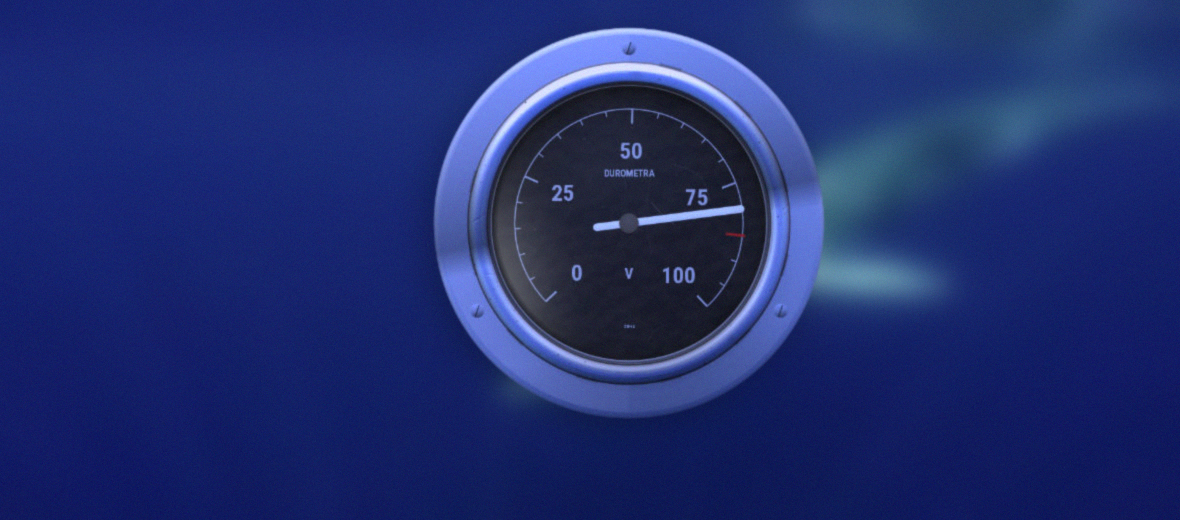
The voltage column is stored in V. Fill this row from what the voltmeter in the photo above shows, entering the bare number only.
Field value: 80
